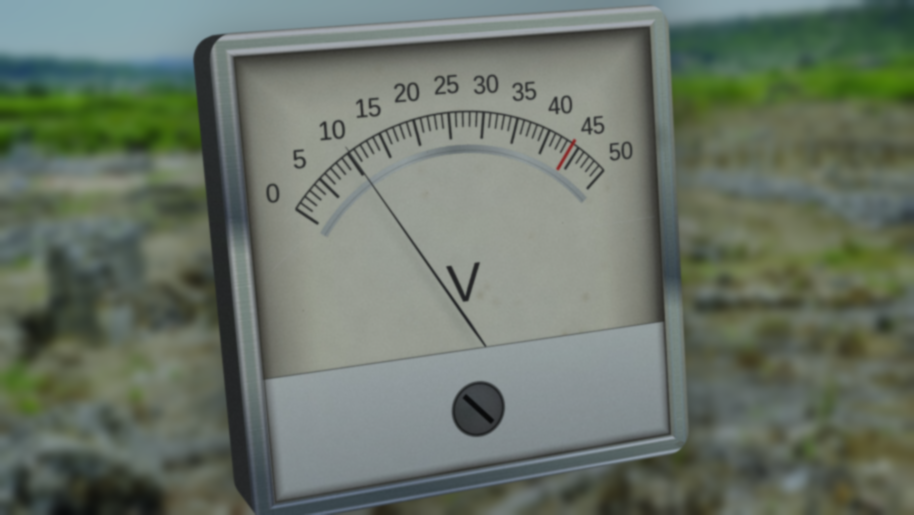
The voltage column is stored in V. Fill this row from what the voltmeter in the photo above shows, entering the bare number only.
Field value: 10
